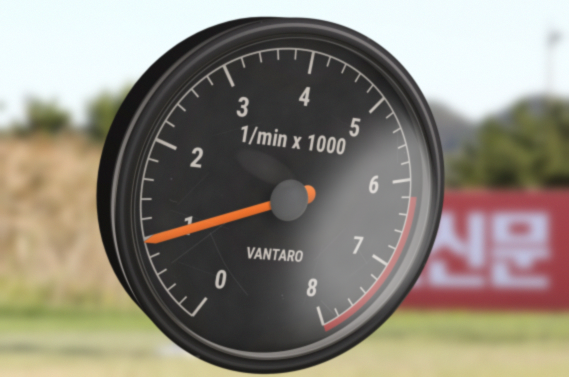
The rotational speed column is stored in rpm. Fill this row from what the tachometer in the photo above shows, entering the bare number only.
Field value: 1000
